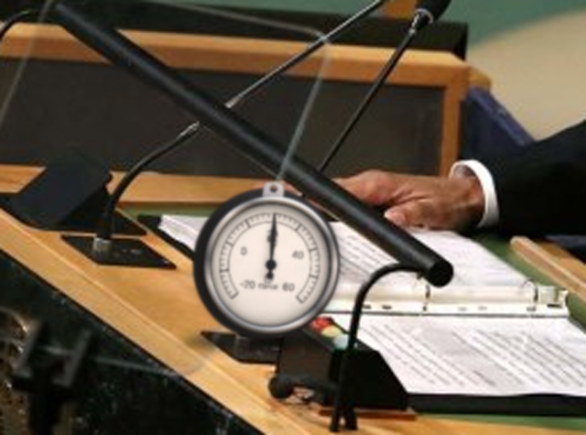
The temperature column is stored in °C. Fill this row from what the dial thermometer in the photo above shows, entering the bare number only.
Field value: 20
